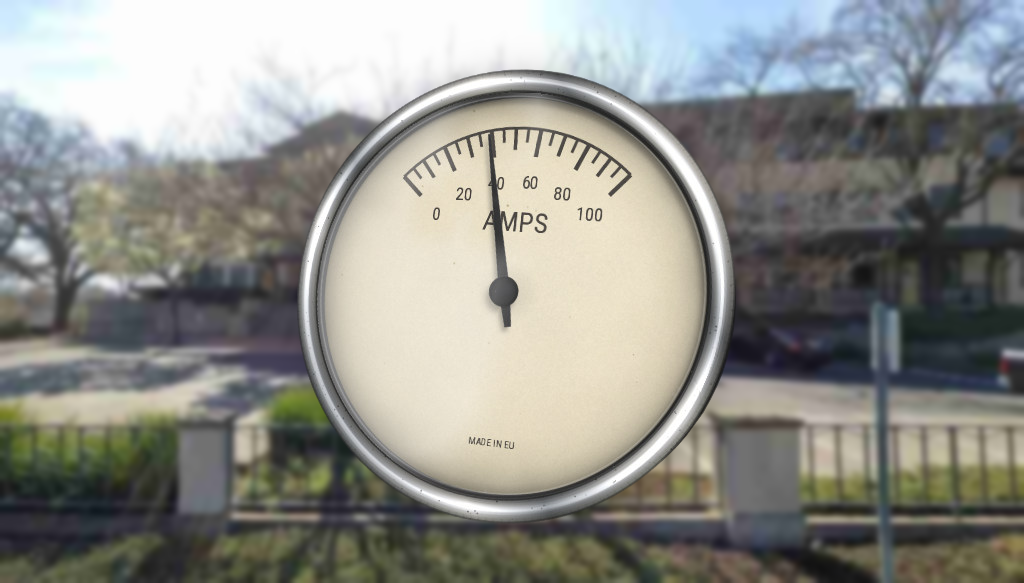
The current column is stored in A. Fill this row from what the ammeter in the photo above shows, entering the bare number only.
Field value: 40
